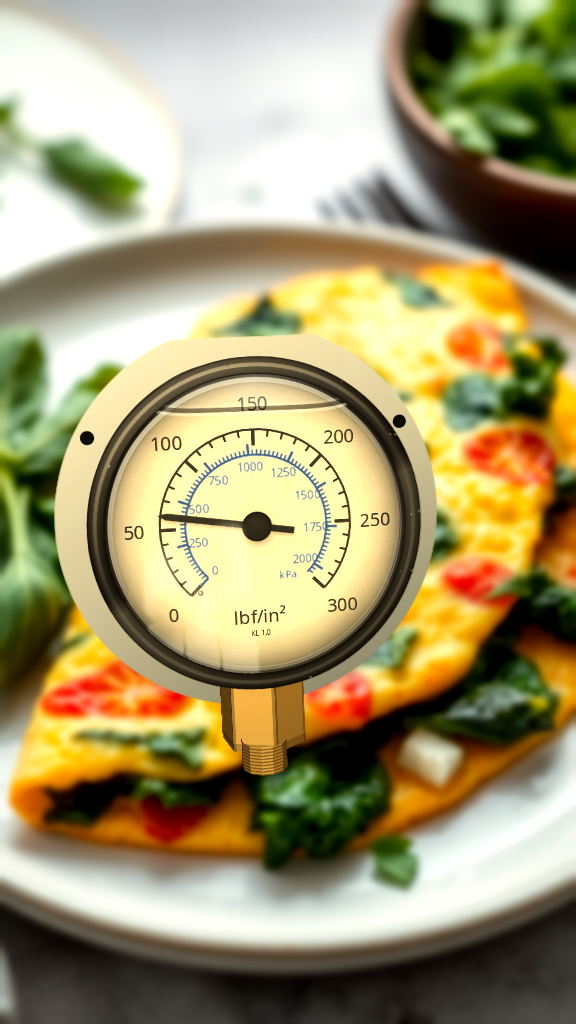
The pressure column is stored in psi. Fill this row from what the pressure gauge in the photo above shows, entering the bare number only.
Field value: 60
